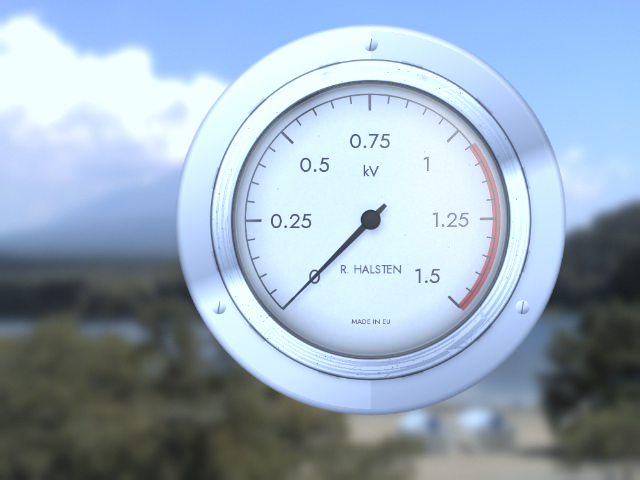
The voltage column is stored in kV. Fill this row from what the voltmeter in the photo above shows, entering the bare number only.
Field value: 0
